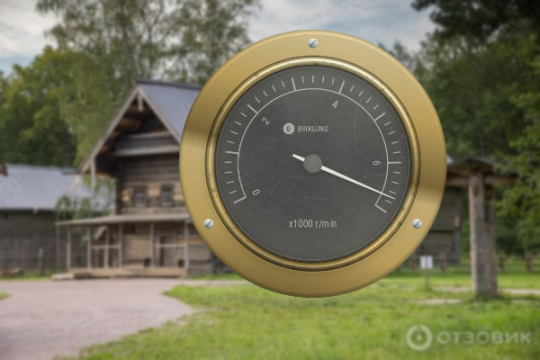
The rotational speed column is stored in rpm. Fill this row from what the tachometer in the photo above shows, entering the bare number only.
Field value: 6700
